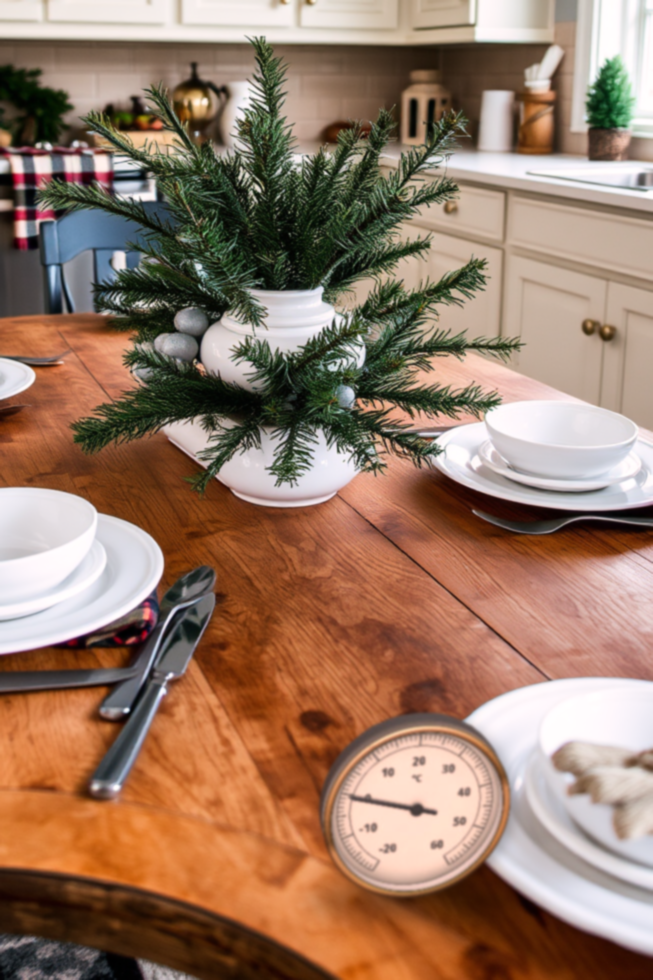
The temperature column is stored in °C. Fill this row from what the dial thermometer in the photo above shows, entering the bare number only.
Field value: 0
